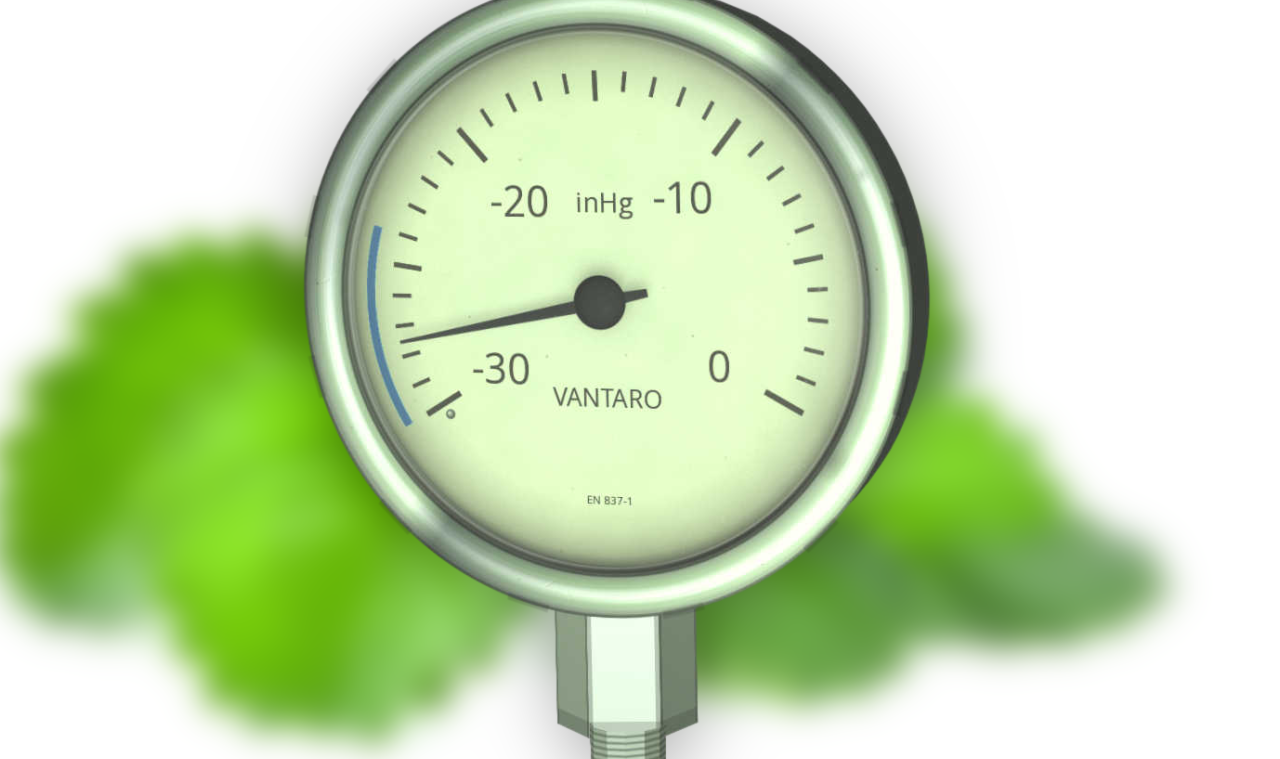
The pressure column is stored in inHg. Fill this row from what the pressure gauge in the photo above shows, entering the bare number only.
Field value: -27.5
